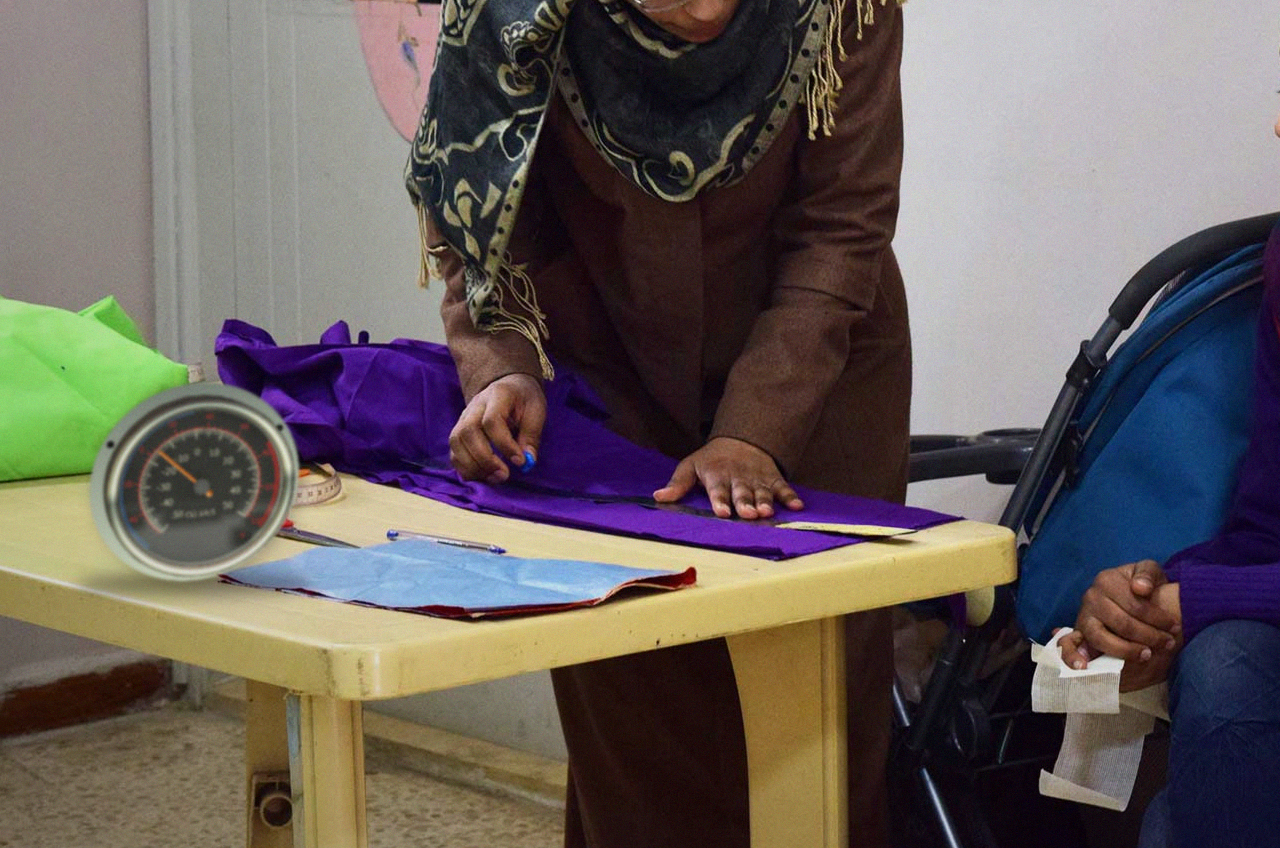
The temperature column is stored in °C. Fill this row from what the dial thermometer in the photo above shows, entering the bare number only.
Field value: -15
